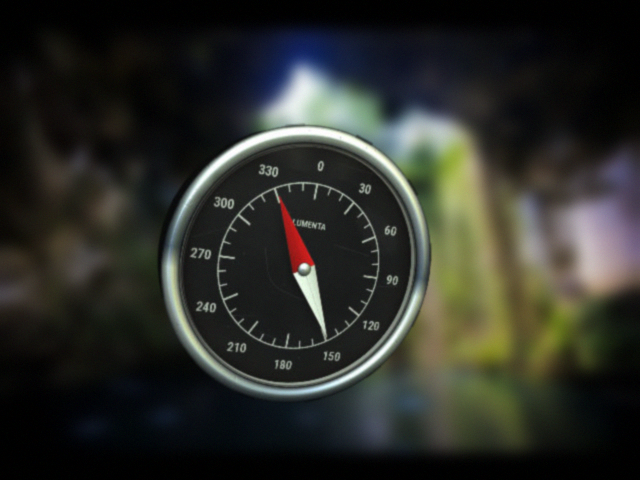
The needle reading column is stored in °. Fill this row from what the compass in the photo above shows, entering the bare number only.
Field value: 330
